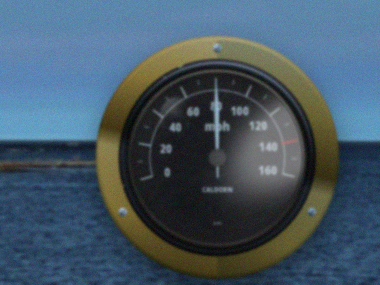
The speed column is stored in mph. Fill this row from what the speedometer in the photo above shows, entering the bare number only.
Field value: 80
